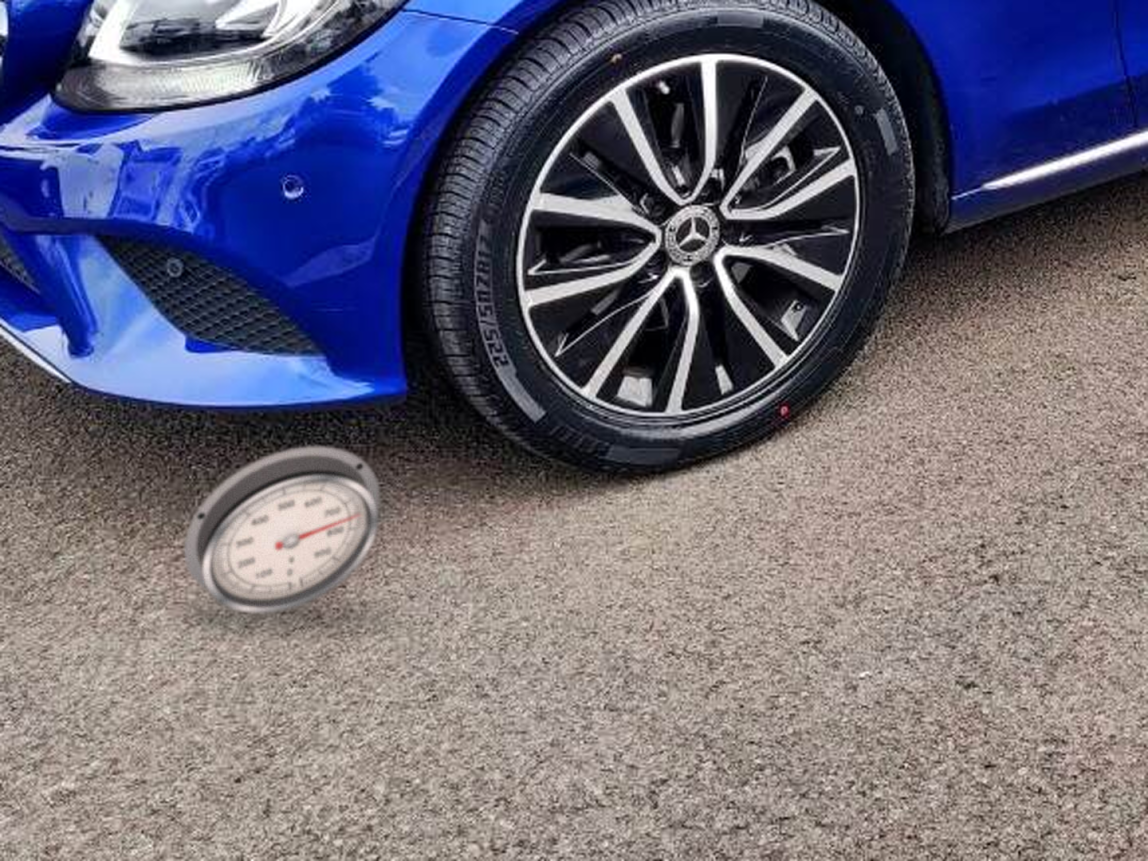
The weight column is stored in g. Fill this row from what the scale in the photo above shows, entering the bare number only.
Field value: 750
